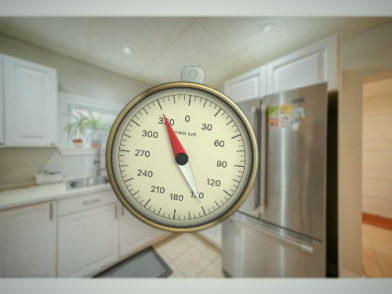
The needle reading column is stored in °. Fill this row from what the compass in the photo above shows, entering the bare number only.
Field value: 330
